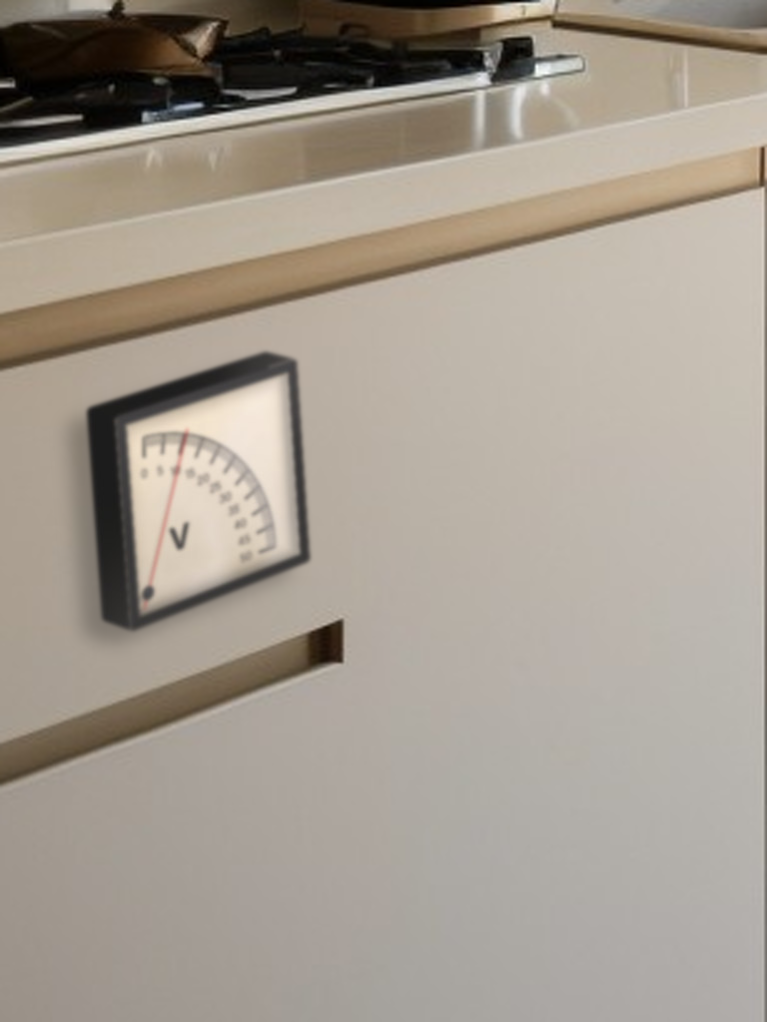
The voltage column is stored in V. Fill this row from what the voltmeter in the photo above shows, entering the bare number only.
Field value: 10
